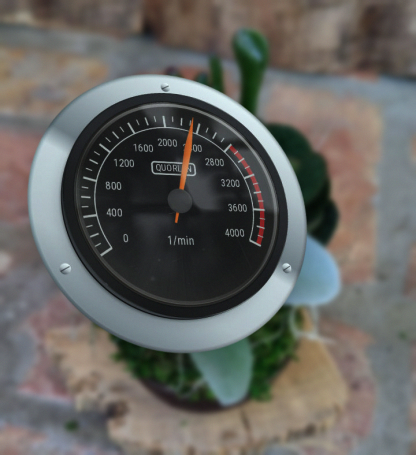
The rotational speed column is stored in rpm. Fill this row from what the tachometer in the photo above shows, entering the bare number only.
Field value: 2300
